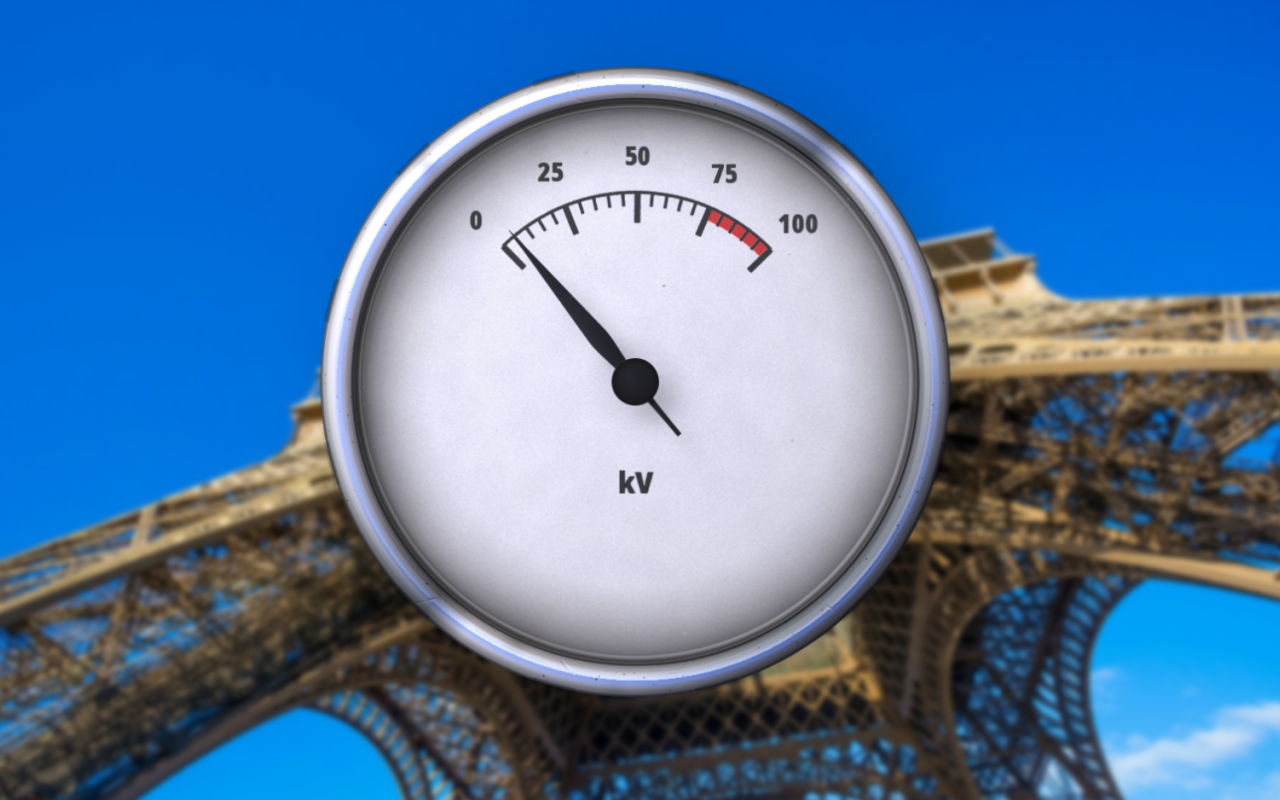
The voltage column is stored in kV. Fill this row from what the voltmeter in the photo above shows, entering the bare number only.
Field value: 5
